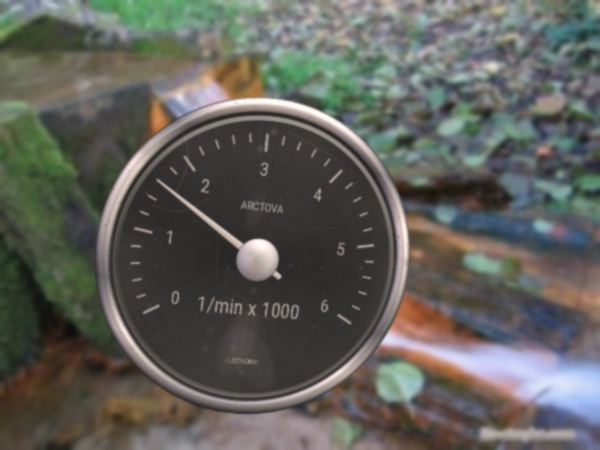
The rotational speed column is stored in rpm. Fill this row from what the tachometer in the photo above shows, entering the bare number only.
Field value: 1600
